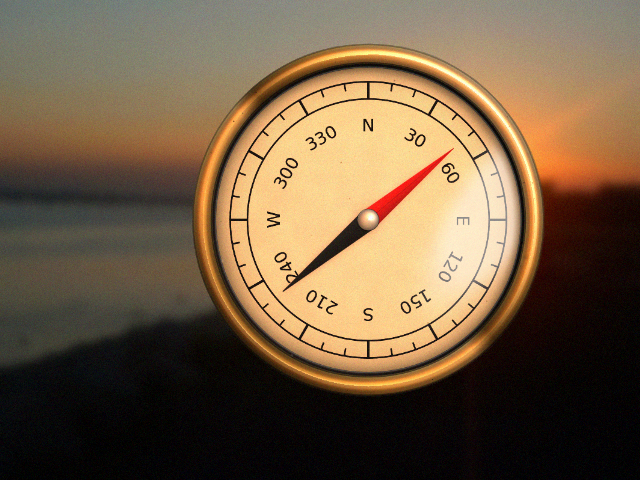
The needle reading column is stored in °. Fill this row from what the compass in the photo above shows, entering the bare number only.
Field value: 50
